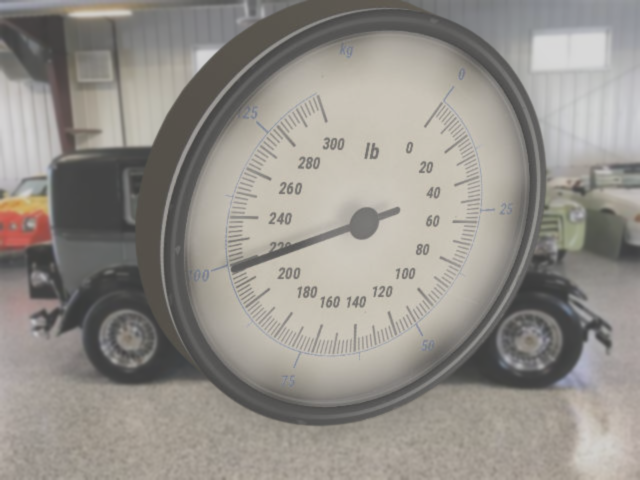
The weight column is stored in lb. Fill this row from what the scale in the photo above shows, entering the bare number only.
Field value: 220
